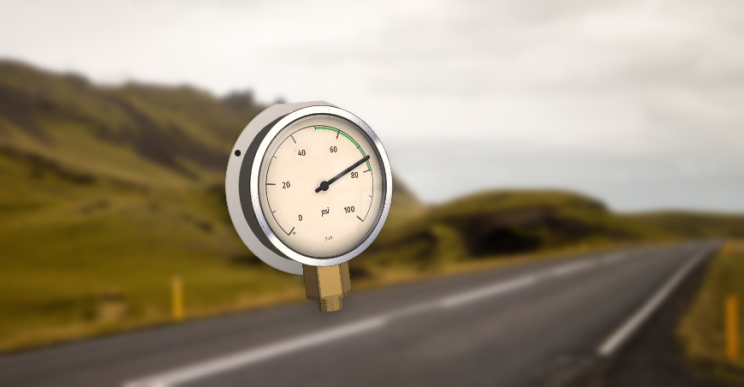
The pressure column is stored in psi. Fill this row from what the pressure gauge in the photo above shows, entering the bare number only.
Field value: 75
